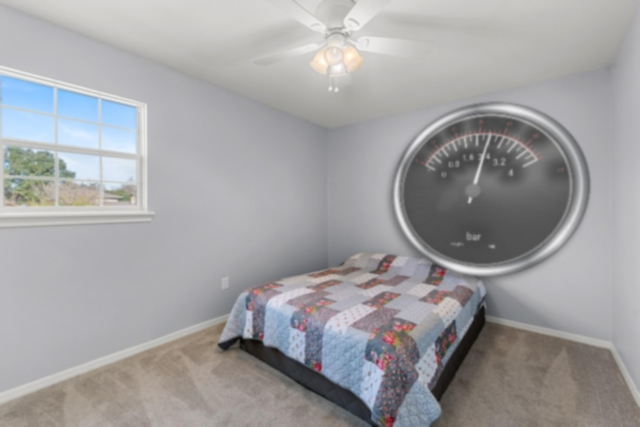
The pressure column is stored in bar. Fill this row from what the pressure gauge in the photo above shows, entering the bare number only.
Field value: 2.4
